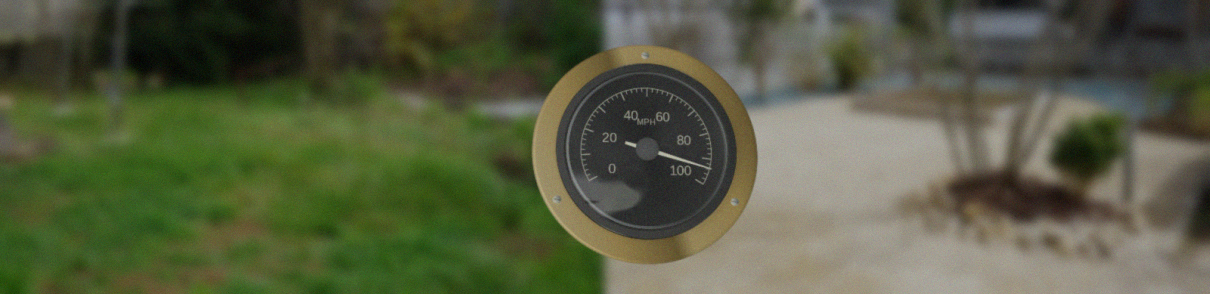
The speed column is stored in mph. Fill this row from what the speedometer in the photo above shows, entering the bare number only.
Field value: 94
